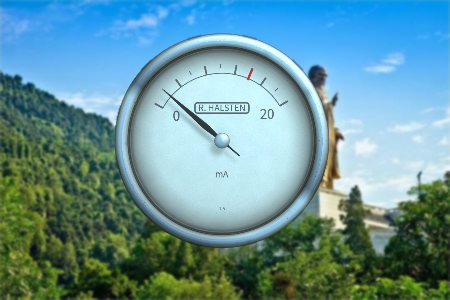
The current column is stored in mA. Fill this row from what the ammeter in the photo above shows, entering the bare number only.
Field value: 2
